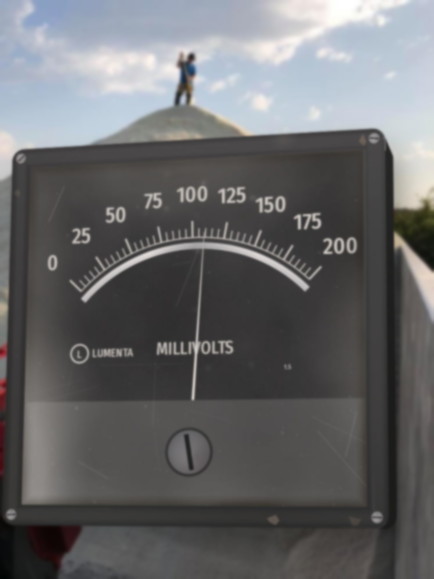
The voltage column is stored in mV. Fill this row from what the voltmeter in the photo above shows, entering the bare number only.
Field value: 110
